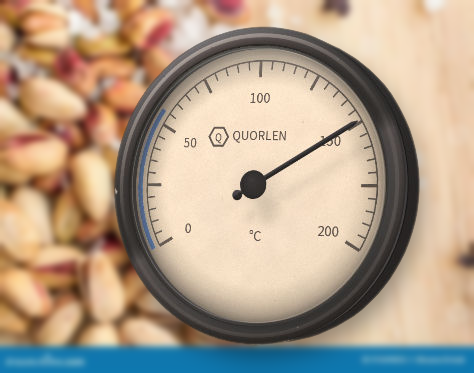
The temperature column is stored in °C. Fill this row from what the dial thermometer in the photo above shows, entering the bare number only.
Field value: 150
